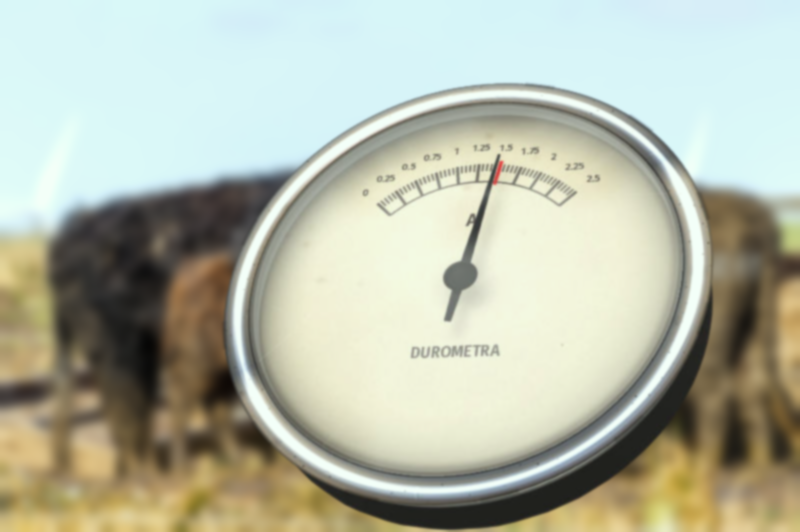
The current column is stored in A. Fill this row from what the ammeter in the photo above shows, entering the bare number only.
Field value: 1.5
